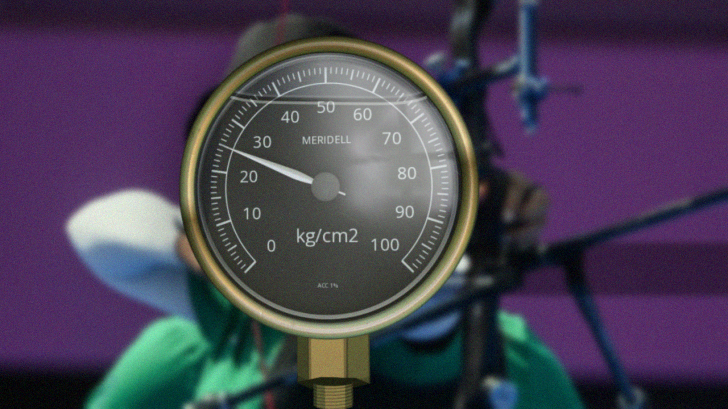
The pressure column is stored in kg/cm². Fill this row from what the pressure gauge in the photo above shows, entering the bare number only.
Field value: 25
